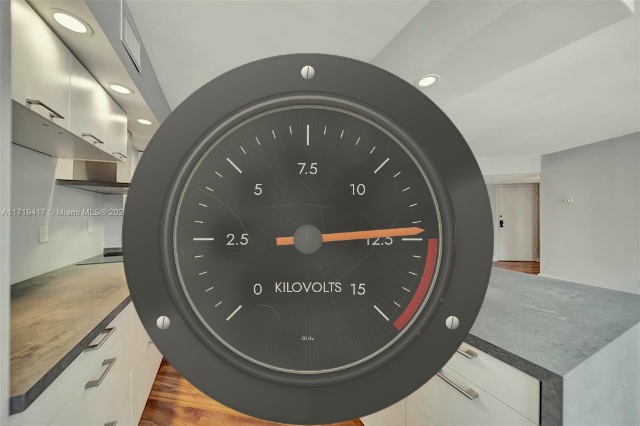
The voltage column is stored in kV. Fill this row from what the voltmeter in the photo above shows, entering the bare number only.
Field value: 12.25
